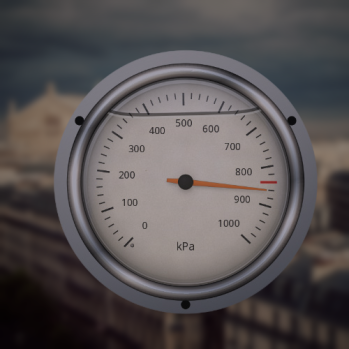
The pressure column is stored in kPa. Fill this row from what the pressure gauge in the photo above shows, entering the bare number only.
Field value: 860
